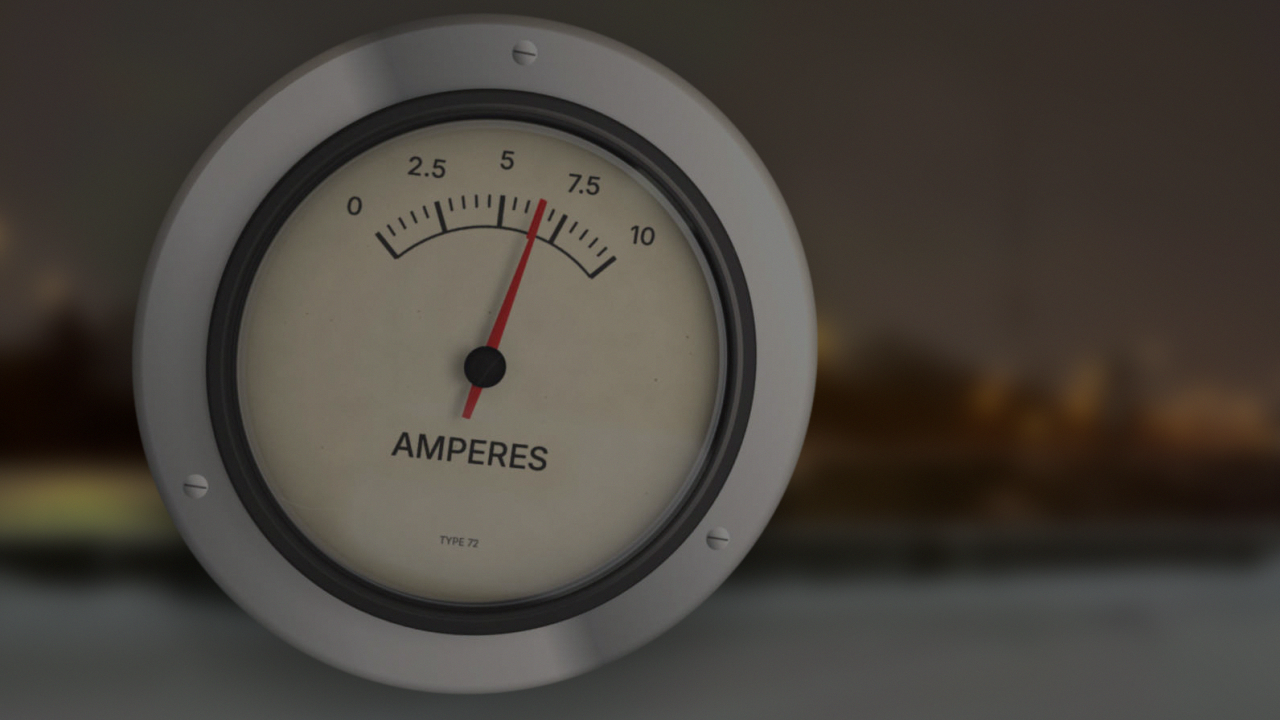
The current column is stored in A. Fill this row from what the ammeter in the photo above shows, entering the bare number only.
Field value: 6.5
